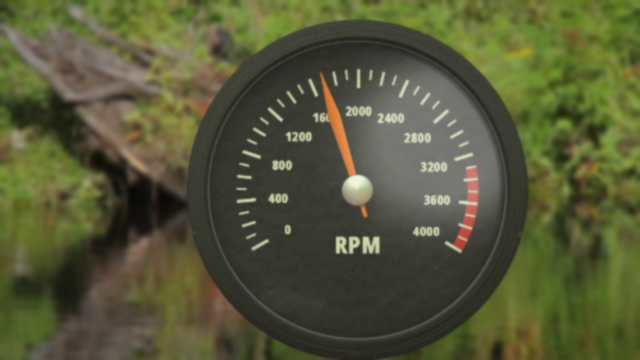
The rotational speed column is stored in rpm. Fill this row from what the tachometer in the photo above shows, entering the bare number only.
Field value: 1700
